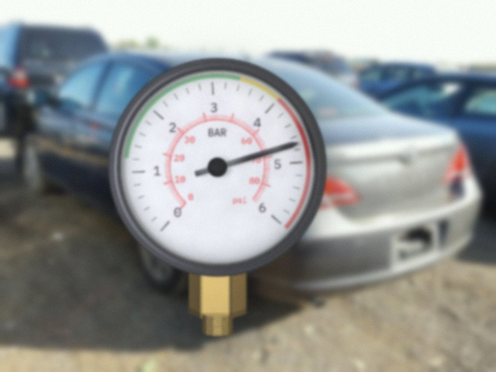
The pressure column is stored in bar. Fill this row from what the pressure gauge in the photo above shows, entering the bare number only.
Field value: 4.7
